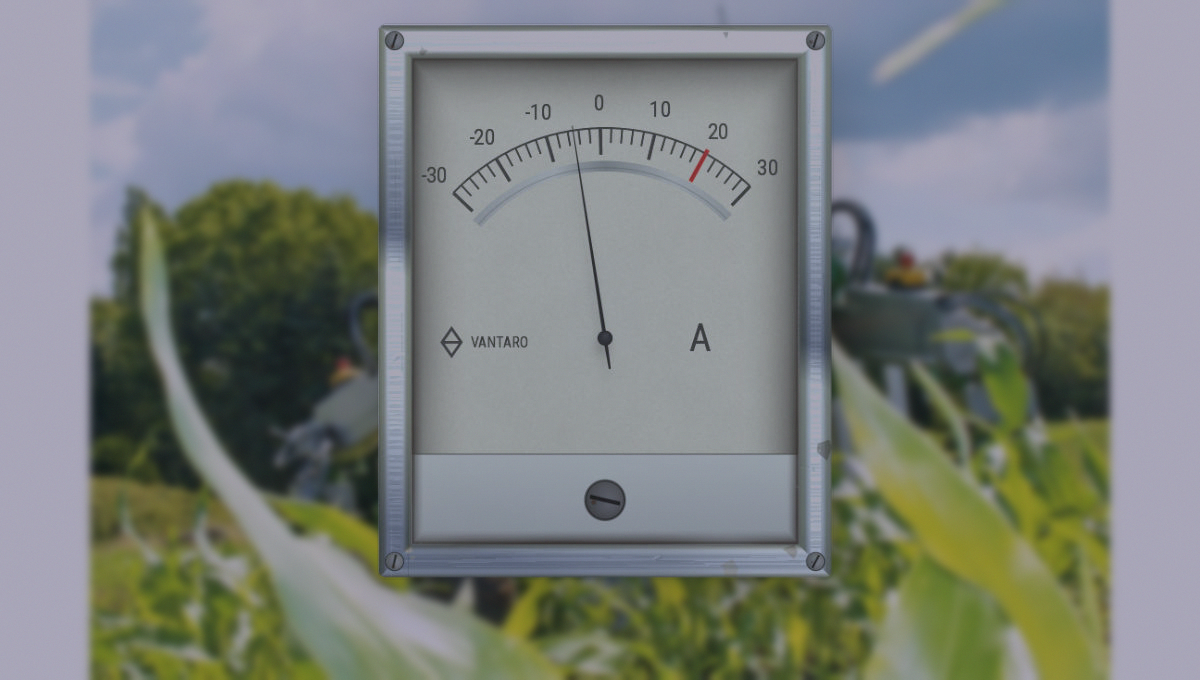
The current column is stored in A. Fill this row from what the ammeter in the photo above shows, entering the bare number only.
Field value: -5
